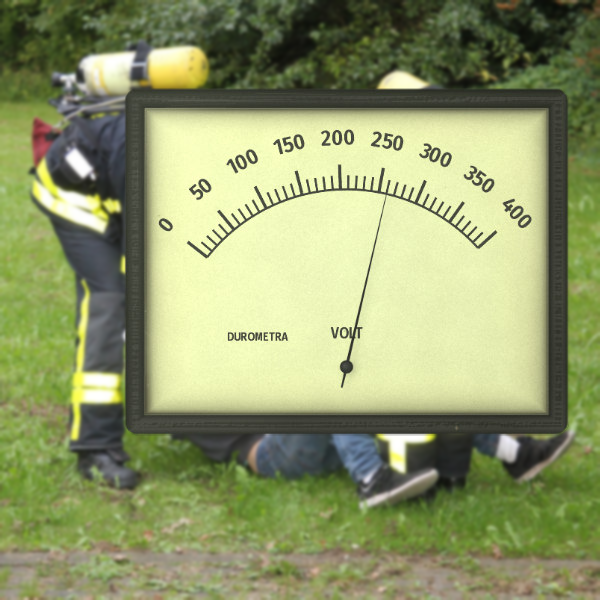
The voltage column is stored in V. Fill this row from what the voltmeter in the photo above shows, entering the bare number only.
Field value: 260
